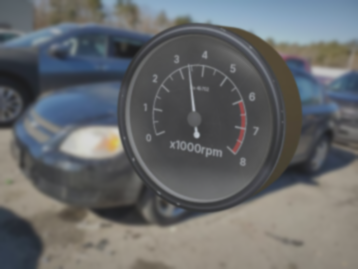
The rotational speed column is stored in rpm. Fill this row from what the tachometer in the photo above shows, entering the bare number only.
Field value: 3500
